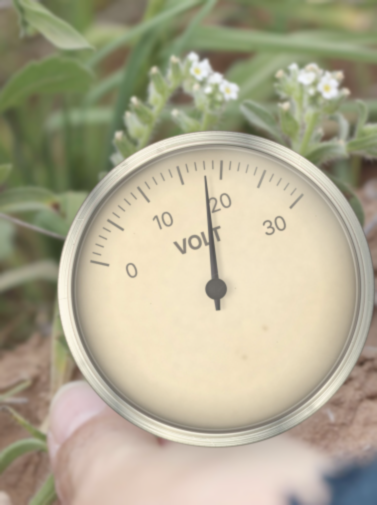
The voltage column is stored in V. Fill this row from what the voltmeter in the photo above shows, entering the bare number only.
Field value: 18
